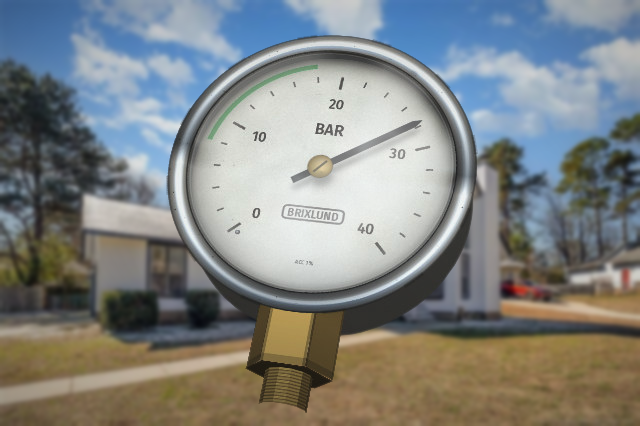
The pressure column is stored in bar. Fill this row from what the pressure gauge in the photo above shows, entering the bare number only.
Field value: 28
